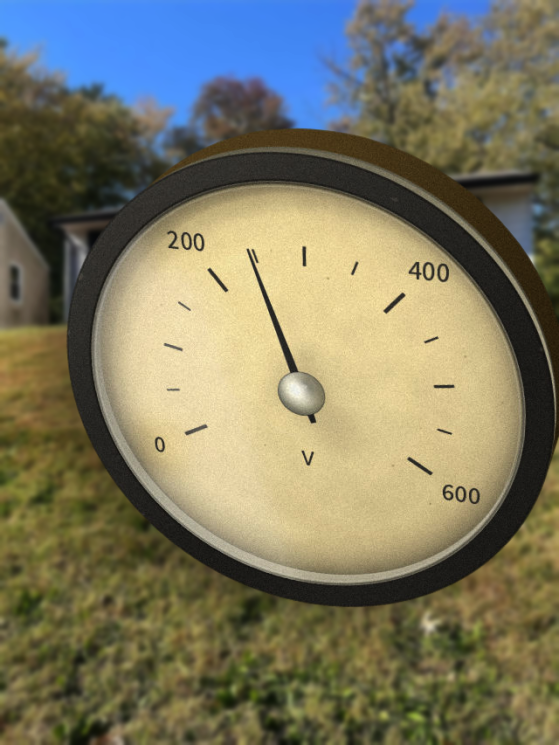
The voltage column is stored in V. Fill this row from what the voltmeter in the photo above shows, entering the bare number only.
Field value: 250
